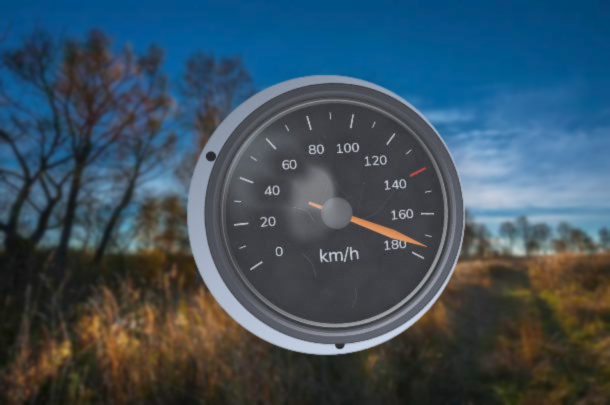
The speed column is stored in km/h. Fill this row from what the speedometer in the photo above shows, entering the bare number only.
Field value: 175
